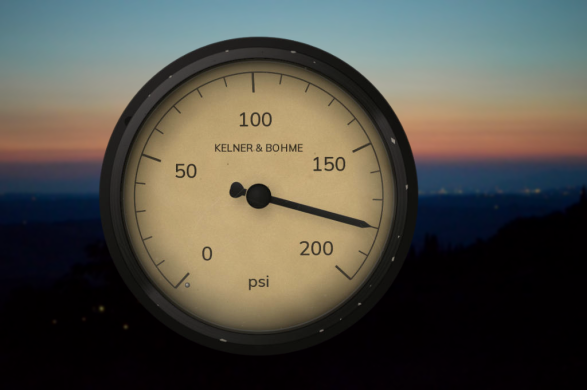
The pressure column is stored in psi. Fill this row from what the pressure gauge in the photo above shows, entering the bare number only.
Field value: 180
